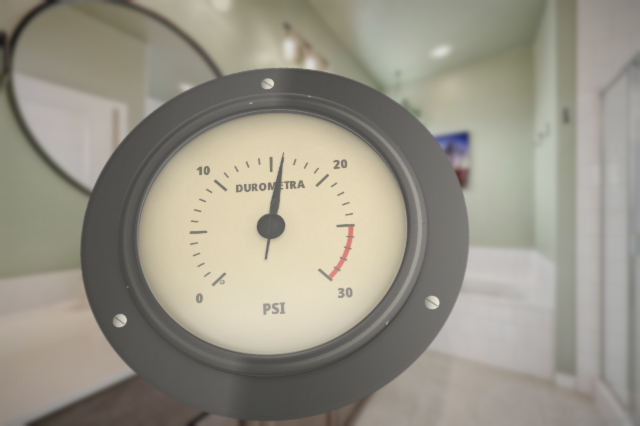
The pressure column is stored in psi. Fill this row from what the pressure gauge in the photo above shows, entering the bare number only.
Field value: 16
